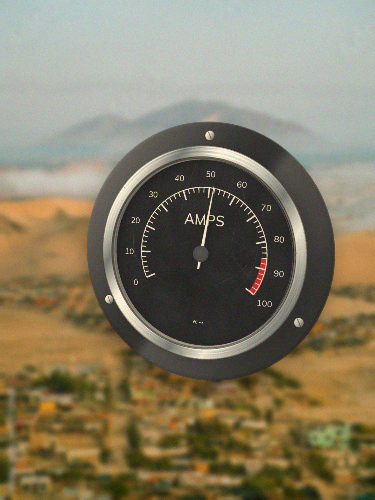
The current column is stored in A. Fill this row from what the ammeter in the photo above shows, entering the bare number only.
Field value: 52
